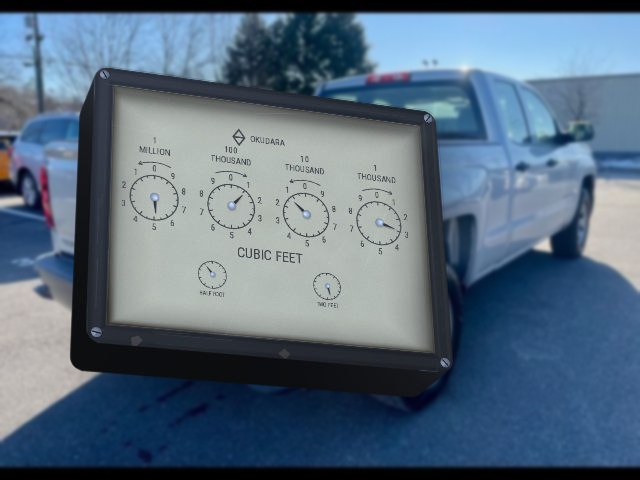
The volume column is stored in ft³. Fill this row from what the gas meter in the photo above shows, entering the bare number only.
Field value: 511300
